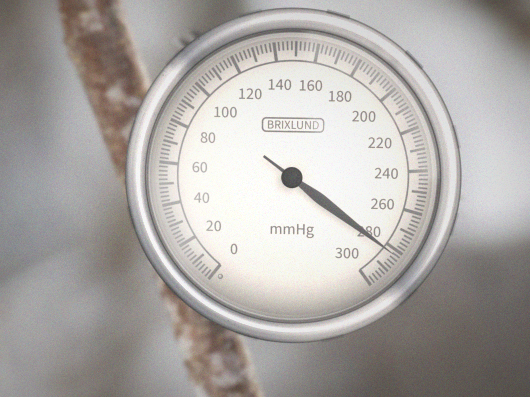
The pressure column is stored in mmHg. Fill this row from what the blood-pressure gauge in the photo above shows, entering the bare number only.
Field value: 282
